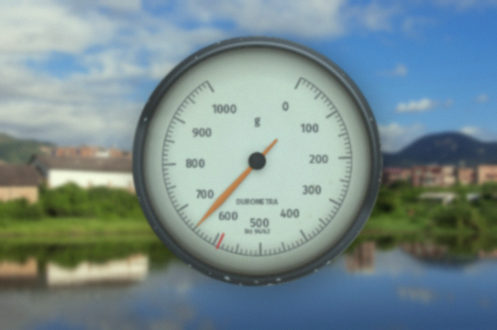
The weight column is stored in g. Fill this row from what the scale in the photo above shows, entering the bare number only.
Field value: 650
